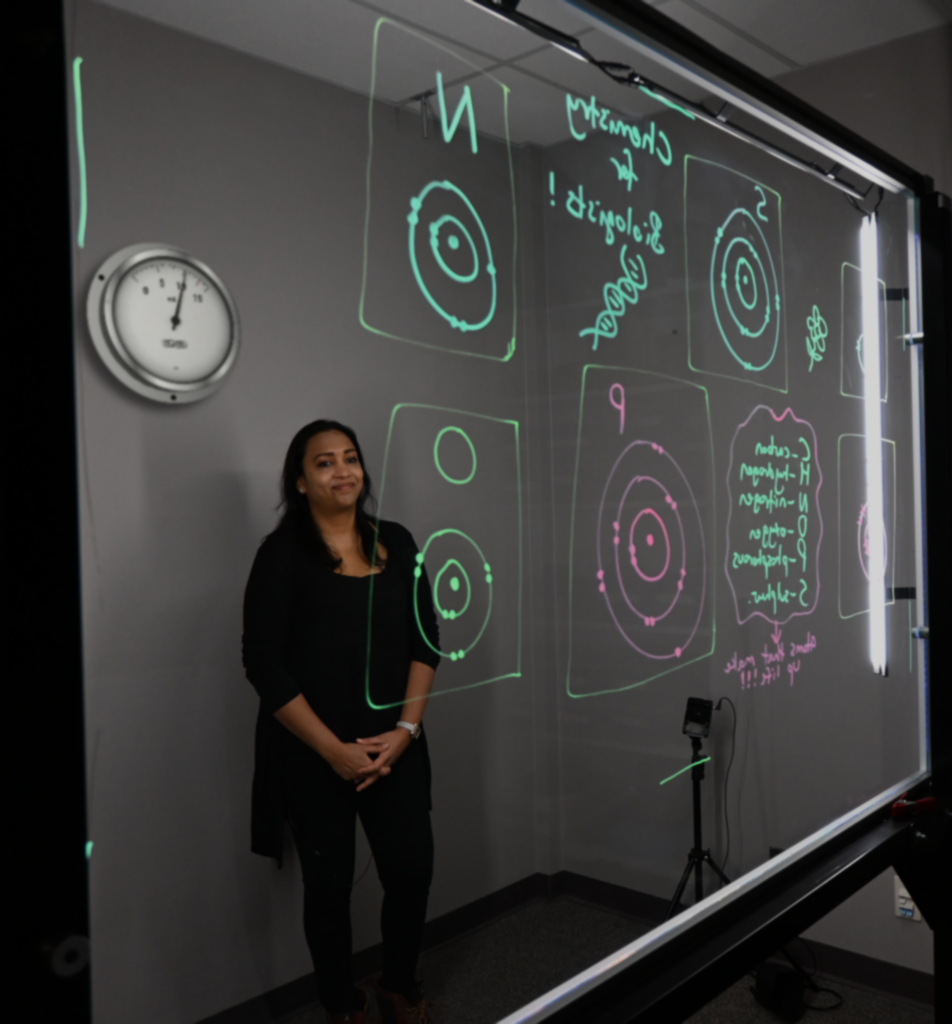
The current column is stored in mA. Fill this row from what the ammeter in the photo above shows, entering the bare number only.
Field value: 10
